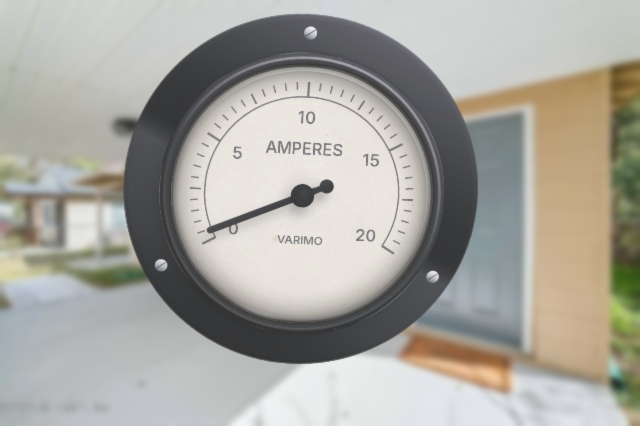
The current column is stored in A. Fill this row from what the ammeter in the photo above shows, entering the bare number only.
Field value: 0.5
